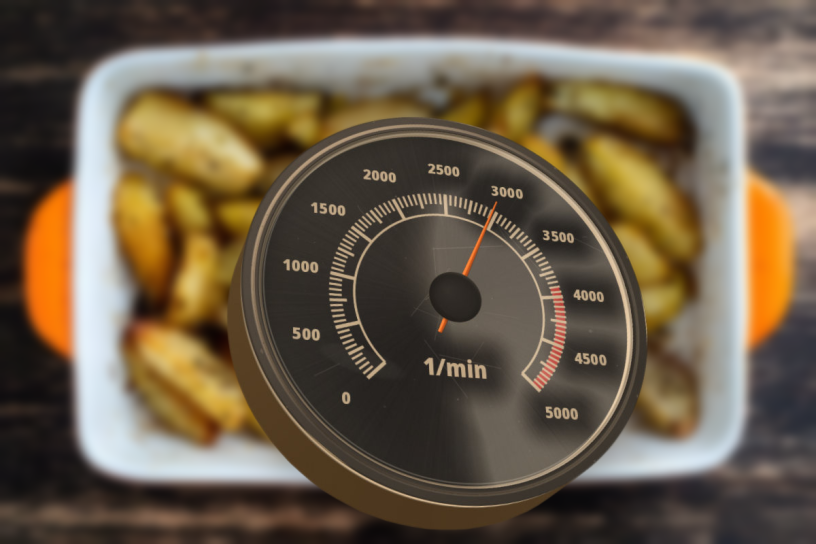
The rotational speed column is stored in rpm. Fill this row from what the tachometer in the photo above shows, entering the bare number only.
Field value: 2950
